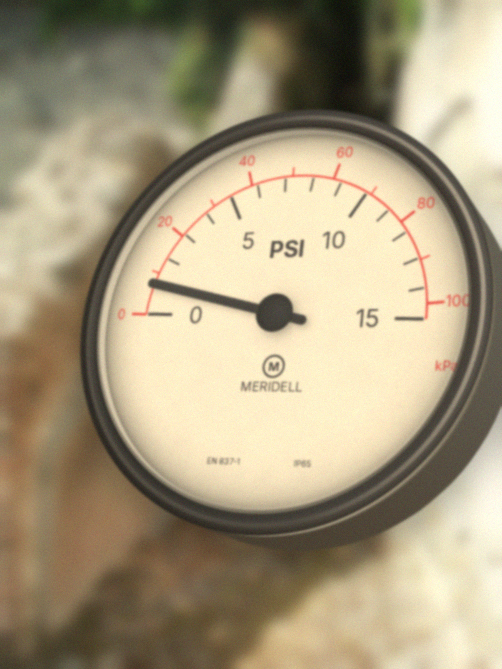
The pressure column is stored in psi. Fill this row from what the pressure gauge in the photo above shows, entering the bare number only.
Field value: 1
